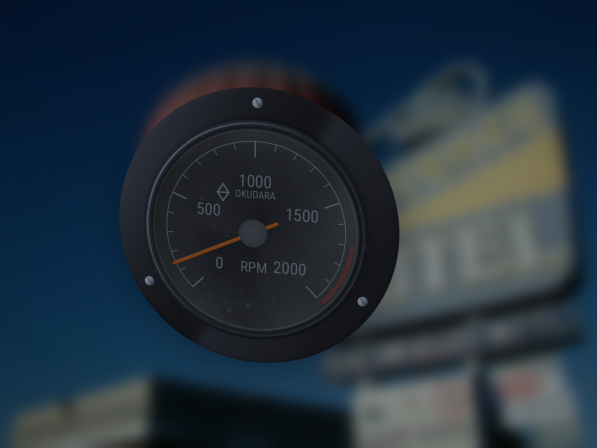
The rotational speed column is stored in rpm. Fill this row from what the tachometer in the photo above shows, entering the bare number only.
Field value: 150
